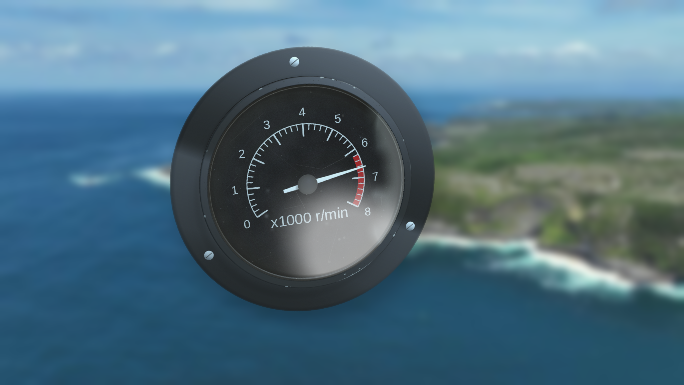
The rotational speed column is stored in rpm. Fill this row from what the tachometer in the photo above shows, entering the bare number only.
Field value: 6600
